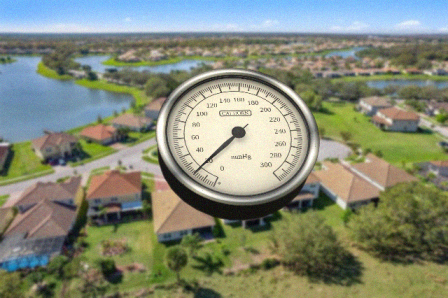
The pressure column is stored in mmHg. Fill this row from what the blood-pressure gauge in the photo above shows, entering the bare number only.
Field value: 20
